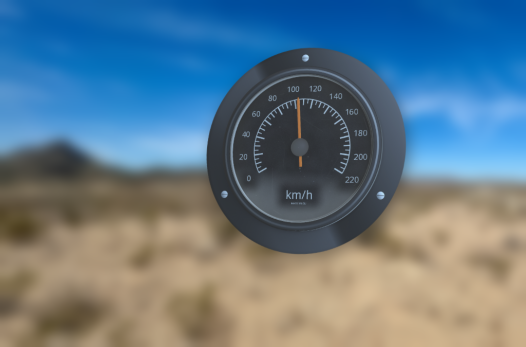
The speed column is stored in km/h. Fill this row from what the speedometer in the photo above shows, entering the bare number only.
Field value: 105
